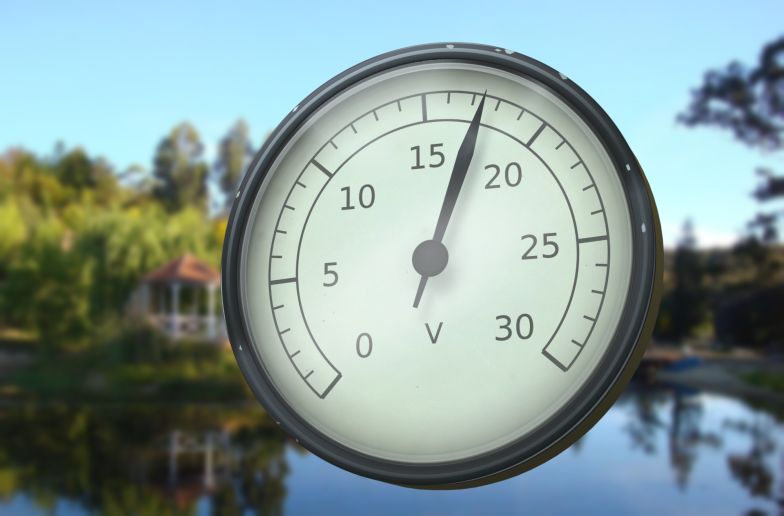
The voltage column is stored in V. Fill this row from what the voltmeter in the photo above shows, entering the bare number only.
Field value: 17.5
